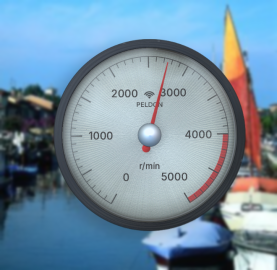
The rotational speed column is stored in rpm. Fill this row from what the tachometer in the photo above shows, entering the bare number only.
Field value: 2750
